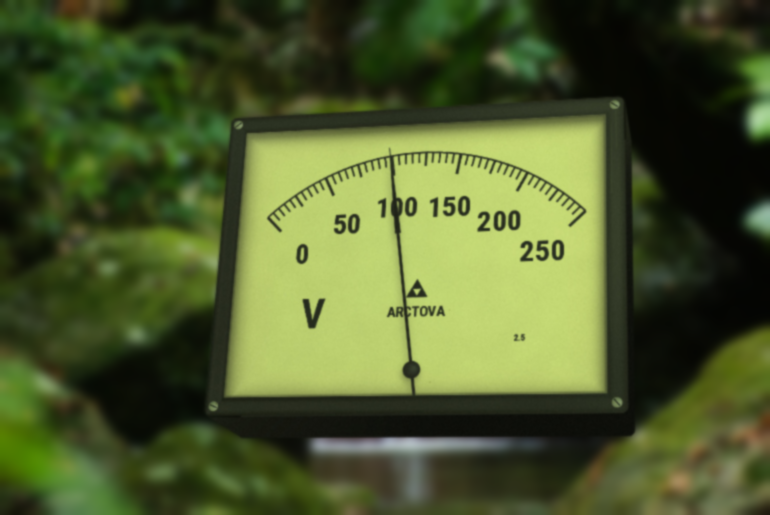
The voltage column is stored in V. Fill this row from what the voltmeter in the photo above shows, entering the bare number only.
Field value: 100
